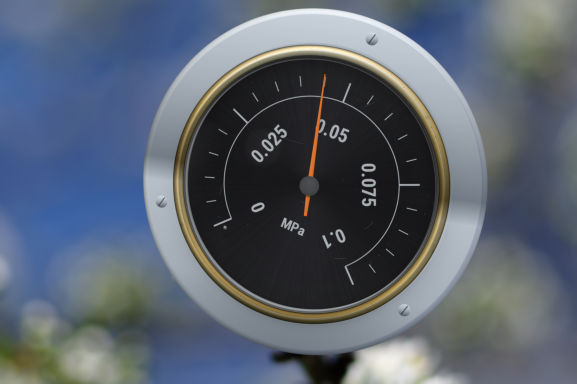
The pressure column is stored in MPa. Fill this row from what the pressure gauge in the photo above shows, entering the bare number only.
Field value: 0.045
